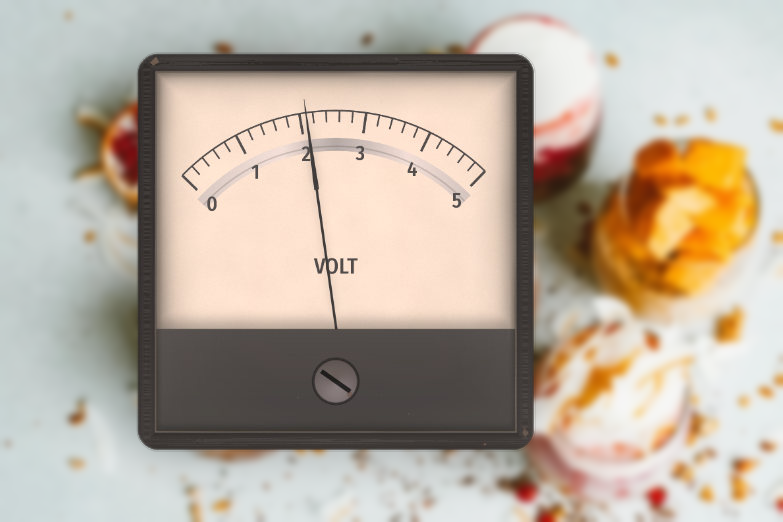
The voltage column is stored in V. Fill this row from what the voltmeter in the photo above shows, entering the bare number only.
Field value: 2.1
